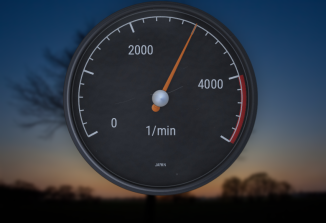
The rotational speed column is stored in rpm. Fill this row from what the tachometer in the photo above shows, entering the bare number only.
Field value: 3000
